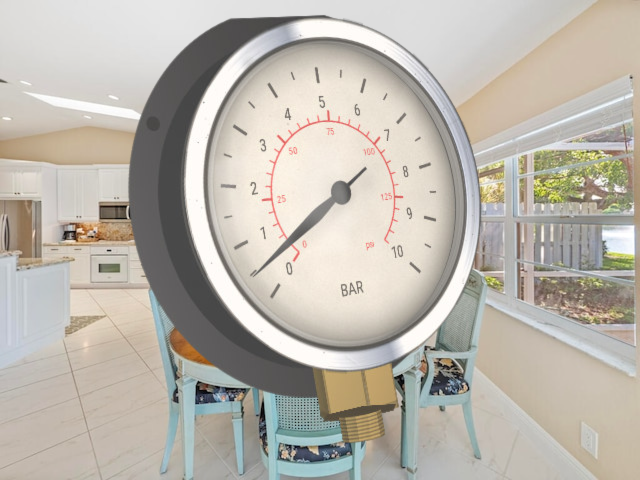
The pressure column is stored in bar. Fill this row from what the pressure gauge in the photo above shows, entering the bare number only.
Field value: 0.5
